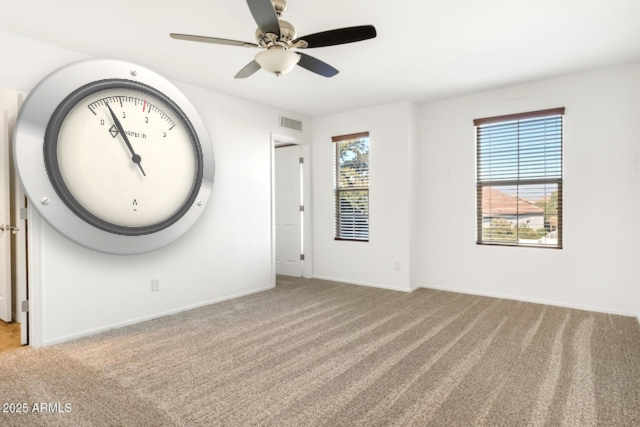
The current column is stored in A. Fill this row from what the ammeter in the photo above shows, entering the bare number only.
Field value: 0.5
